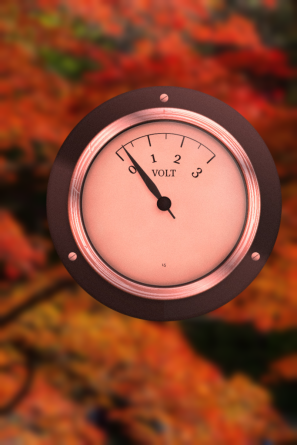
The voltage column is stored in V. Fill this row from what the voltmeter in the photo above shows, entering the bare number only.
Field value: 0.25
